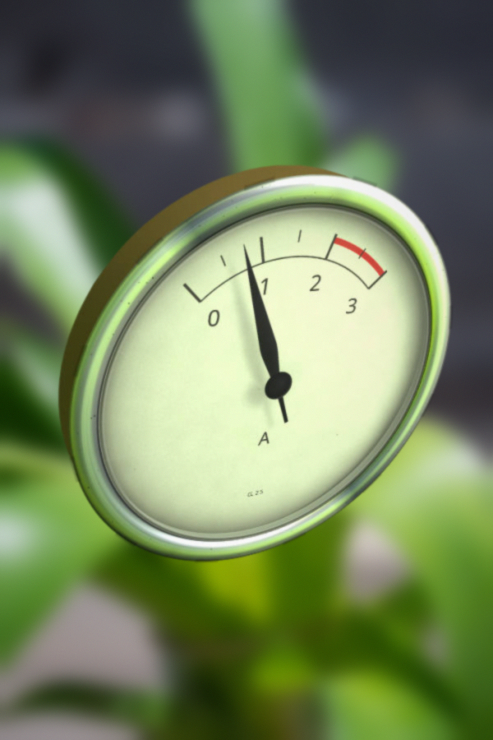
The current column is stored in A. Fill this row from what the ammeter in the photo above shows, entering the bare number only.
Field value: 0.75
